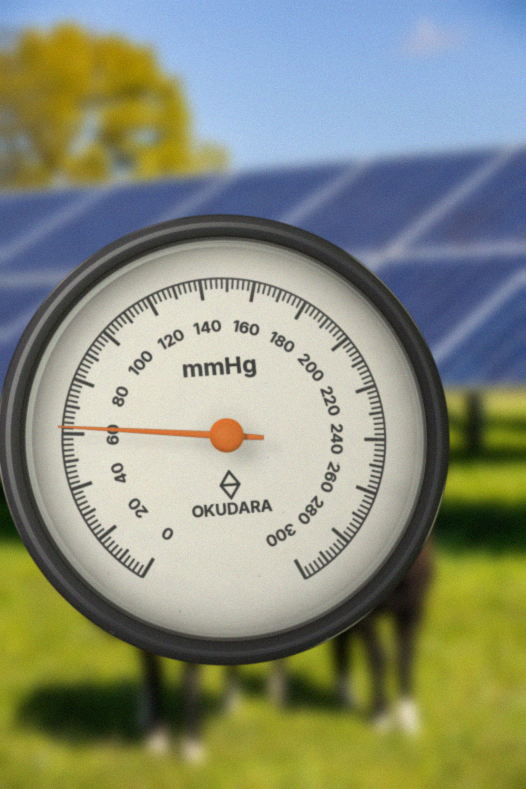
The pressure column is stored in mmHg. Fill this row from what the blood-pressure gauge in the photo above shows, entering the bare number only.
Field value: 62
